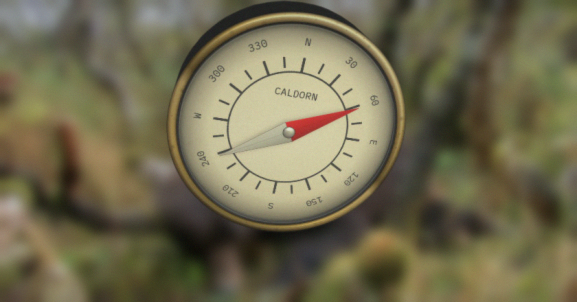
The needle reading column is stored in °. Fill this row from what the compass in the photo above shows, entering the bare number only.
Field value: 60
